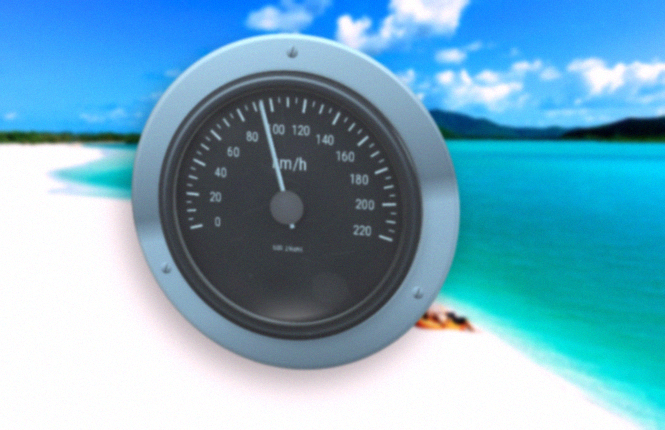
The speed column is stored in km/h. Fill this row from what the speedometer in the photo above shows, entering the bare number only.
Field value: 95
